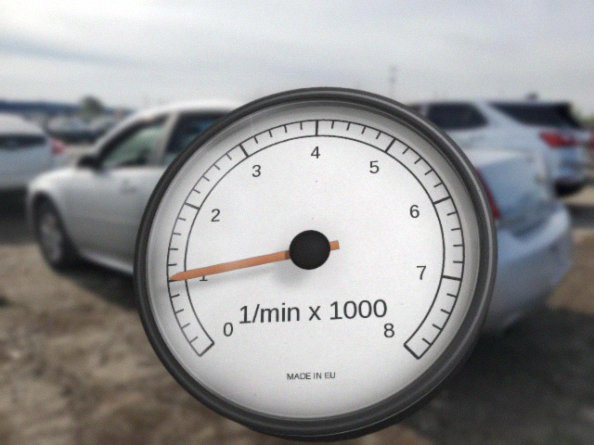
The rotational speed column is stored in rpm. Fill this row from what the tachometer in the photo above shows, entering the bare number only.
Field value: 1000
